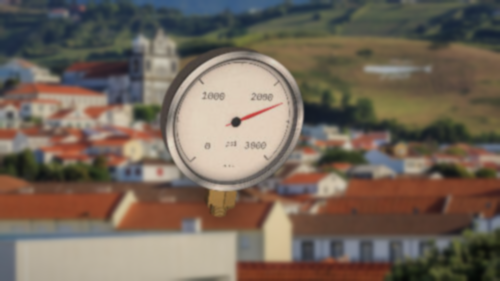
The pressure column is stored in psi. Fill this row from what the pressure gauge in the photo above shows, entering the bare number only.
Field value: 2250
